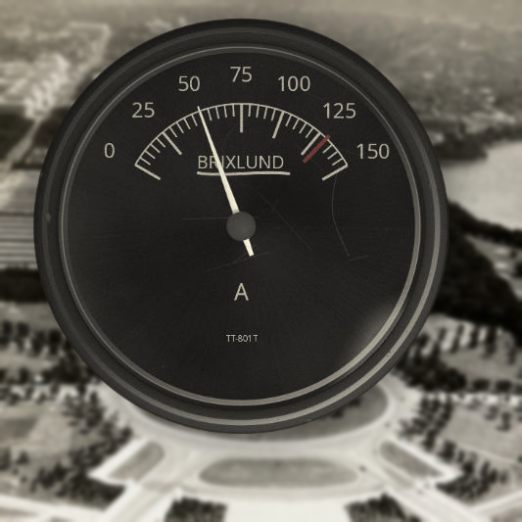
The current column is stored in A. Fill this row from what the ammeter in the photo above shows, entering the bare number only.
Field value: 50
